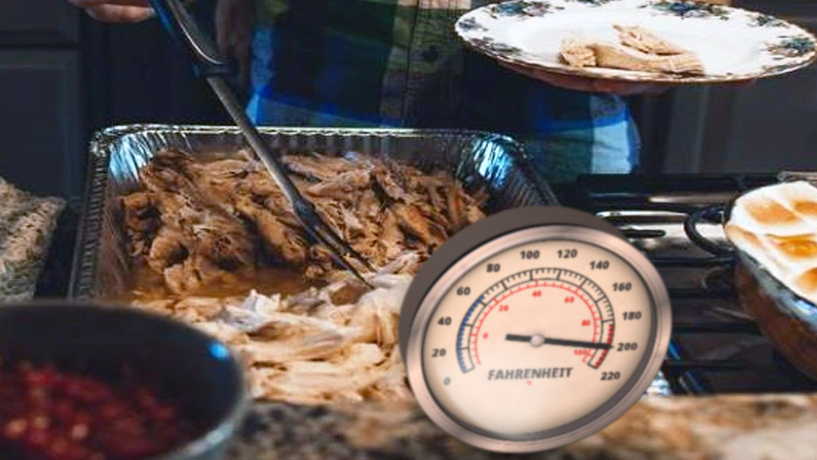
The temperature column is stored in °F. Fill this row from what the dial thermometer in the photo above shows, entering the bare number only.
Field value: 200
